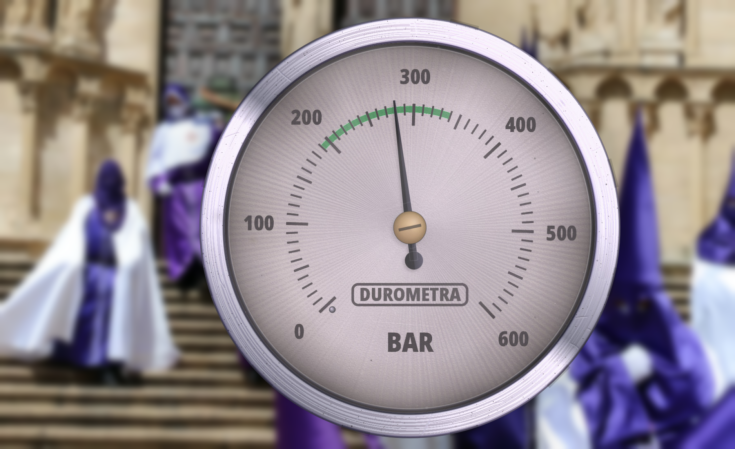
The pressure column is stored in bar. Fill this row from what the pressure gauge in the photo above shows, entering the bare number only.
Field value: 280
